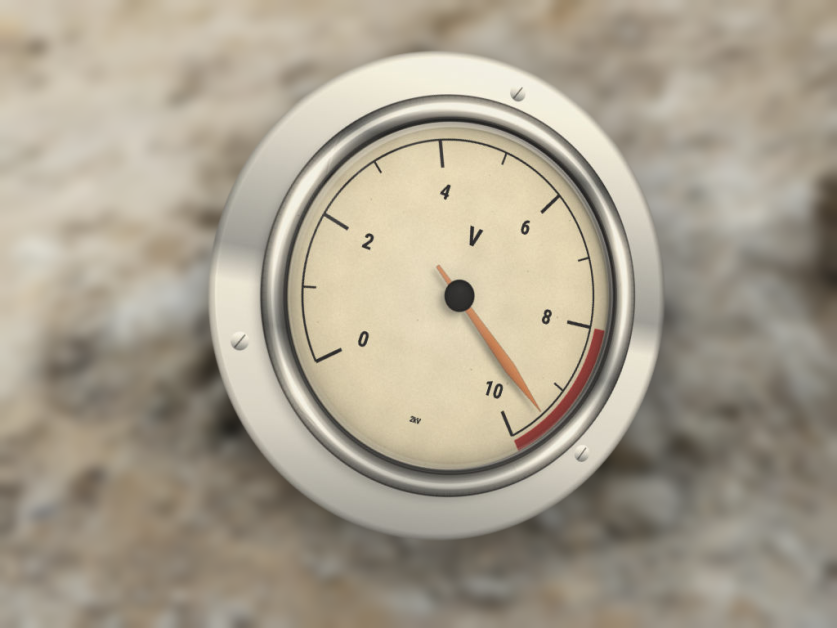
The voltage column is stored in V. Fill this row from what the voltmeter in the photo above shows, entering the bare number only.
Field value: 9.5
